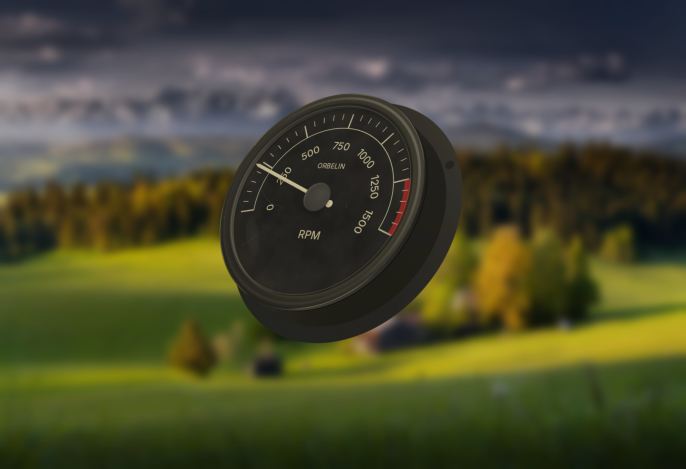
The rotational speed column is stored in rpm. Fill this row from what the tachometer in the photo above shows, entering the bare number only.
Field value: 225
